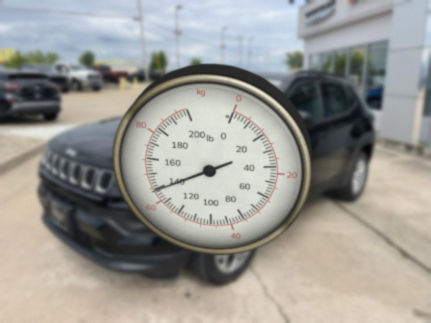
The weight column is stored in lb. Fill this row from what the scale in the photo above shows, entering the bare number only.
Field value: 140
